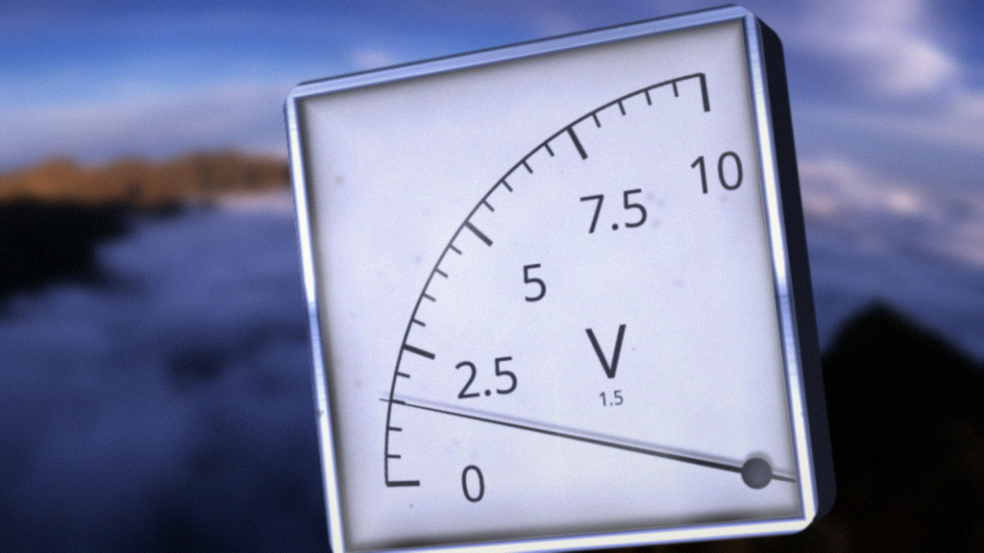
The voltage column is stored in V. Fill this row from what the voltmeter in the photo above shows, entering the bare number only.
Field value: 1.5
